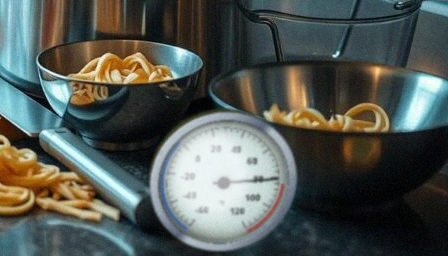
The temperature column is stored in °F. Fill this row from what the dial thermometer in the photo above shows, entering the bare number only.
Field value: 80
